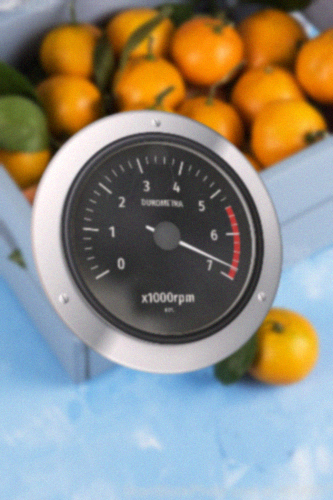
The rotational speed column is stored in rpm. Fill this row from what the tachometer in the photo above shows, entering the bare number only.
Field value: 6800
